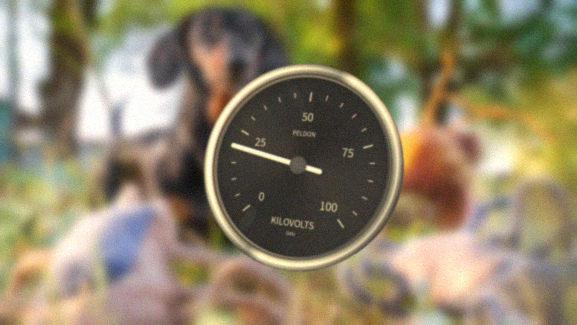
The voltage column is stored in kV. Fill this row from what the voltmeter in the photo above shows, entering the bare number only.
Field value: 20
